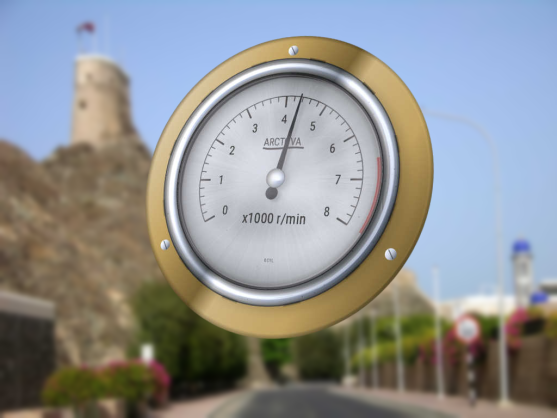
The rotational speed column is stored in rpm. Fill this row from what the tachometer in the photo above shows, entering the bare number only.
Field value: 4400
